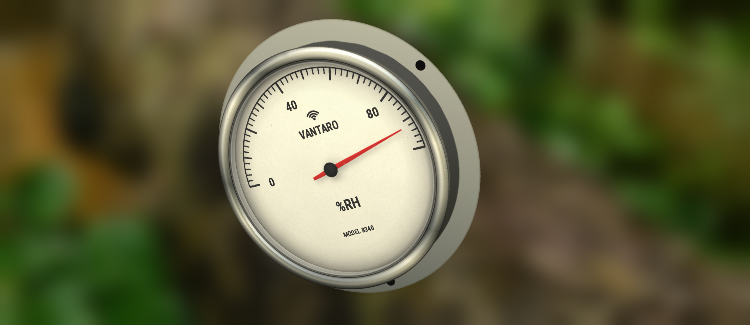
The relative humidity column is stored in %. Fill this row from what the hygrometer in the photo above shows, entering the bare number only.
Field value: 92
